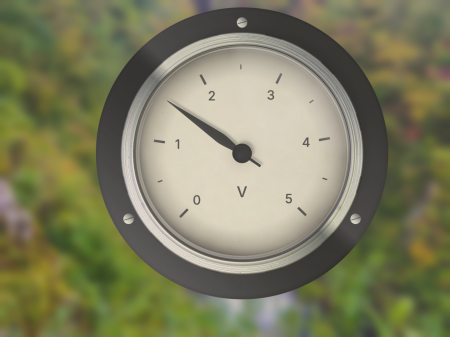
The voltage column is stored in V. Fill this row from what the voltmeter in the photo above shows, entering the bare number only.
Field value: 1.5
